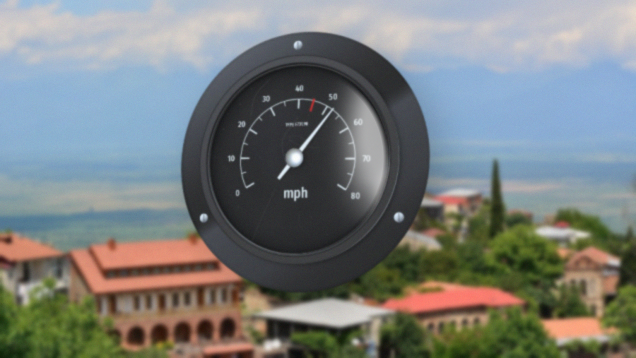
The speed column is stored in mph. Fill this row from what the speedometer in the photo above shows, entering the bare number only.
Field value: 52.5
